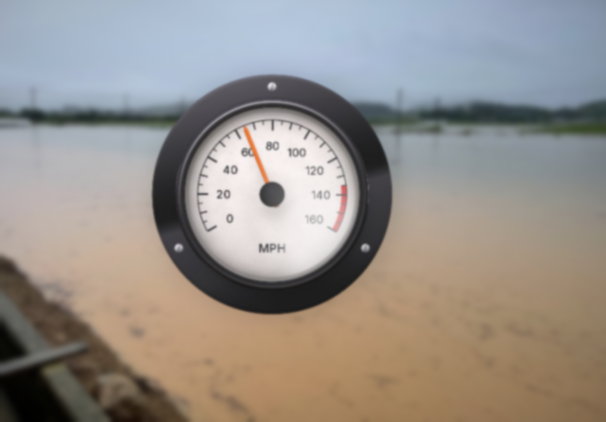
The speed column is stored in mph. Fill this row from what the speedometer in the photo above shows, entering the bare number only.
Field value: 65
